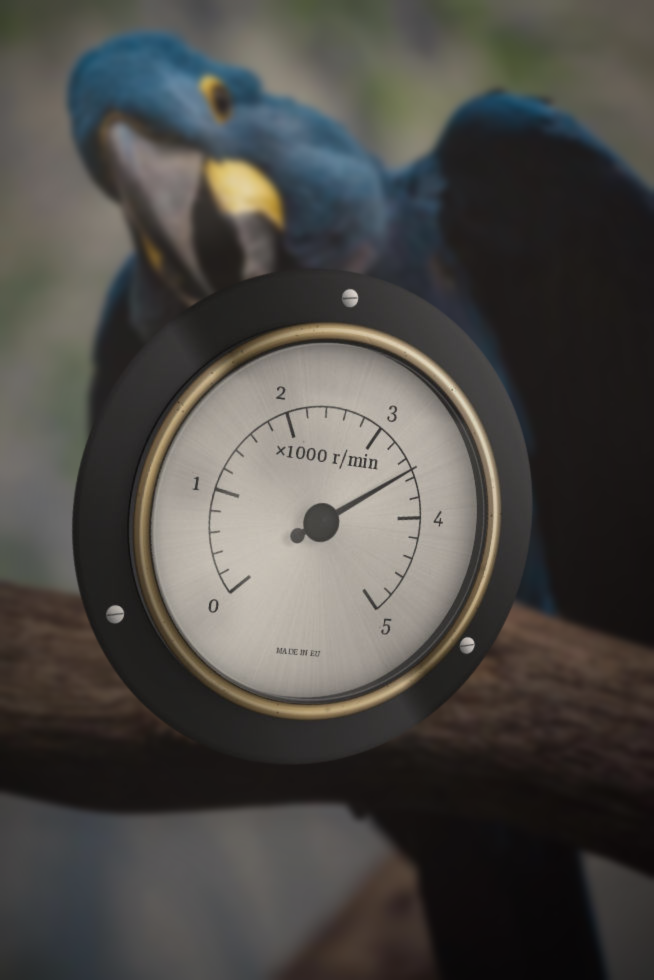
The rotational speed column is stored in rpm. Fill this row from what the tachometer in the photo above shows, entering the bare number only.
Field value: 3500
